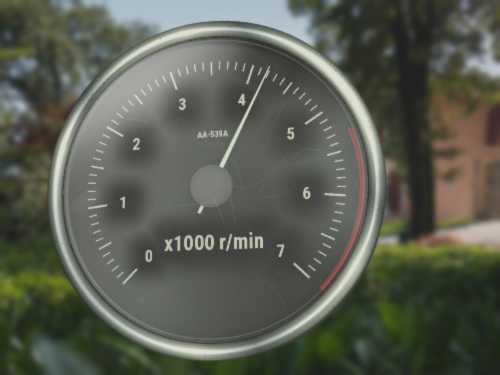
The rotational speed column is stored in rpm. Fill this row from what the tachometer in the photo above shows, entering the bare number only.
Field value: 4200
